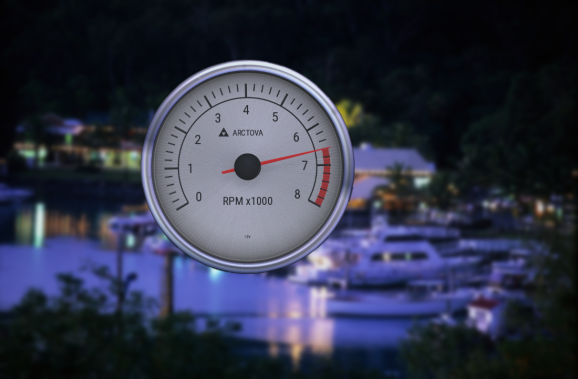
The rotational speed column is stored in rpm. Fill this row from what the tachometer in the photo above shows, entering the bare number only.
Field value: 6600
